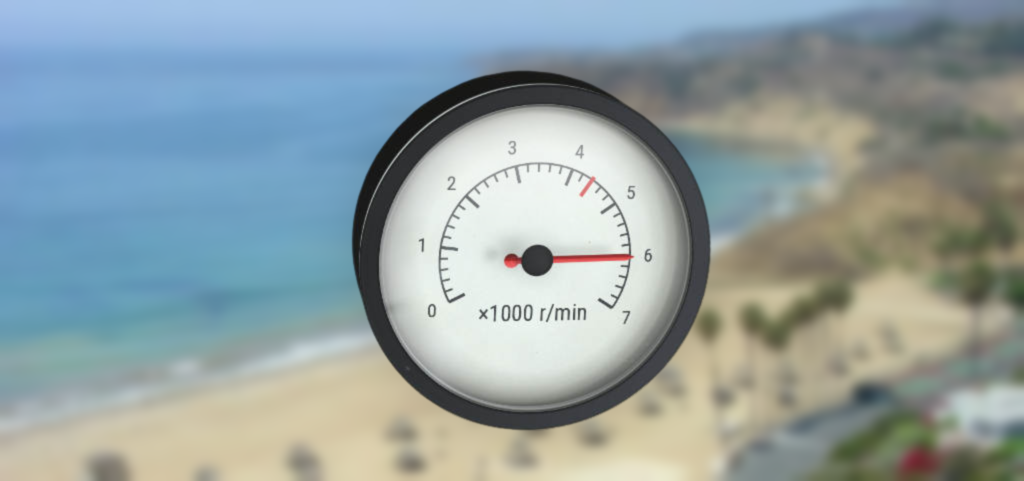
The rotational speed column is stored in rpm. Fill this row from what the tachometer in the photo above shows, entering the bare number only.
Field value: 6000
